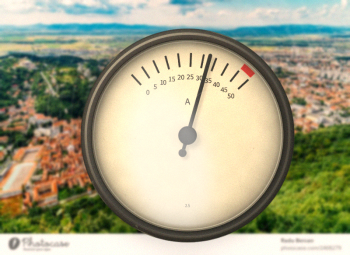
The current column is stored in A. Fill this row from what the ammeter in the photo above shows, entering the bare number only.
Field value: 32.5
